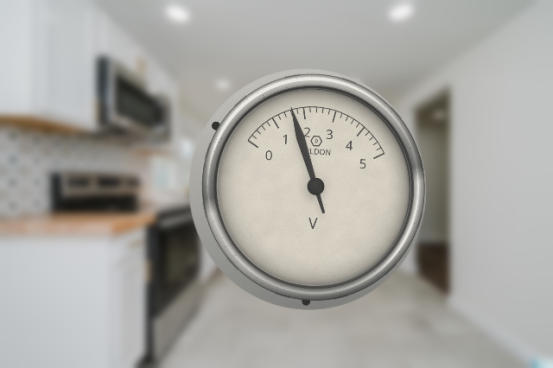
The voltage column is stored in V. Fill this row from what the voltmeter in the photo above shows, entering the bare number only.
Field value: 1.6
